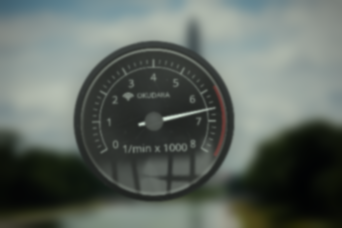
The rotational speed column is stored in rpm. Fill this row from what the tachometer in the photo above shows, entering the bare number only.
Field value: 6600
